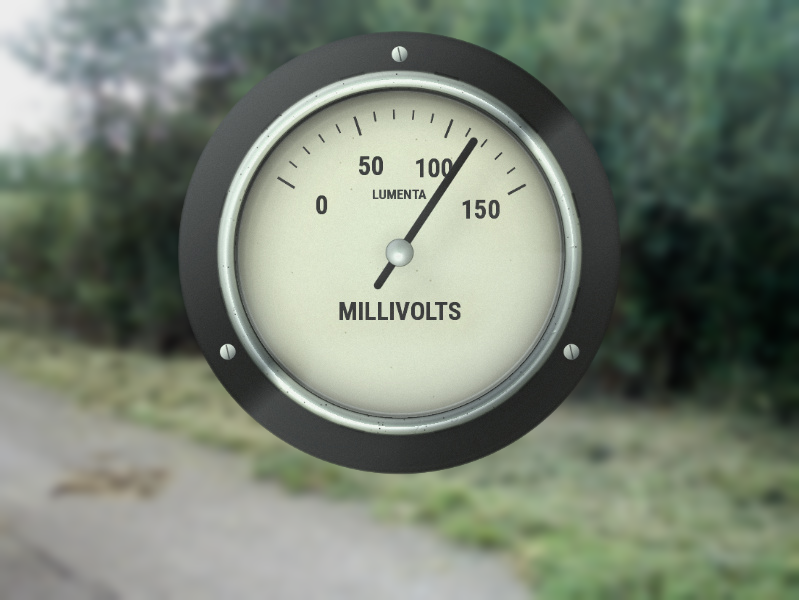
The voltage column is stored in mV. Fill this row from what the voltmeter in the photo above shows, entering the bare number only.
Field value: 115
